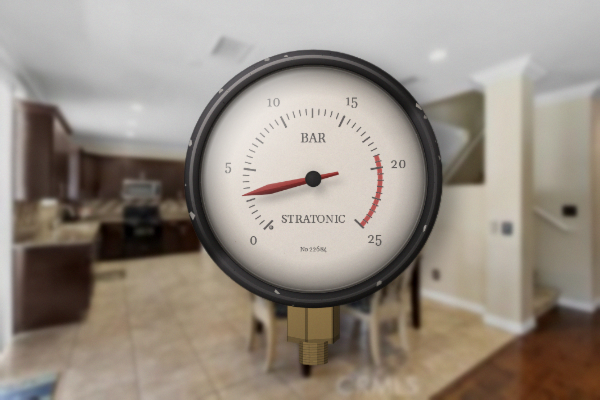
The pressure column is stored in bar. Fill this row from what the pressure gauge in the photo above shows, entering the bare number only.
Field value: 3
